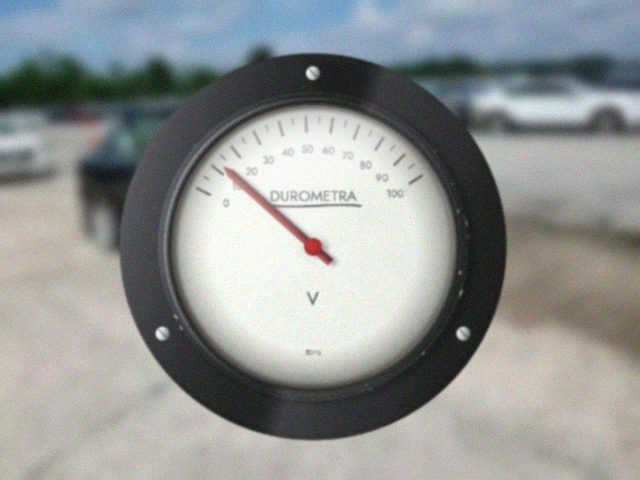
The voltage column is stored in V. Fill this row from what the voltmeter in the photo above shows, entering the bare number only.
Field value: 12.5
